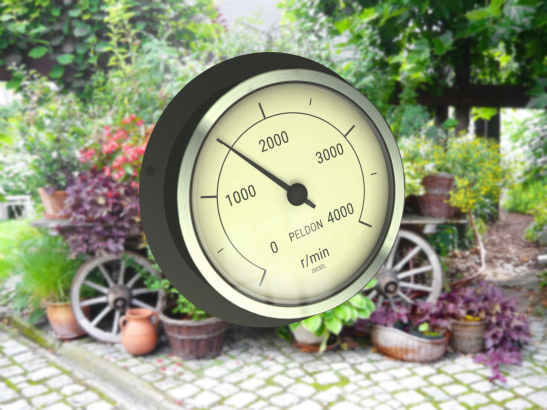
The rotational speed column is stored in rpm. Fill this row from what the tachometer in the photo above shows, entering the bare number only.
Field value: 1500
